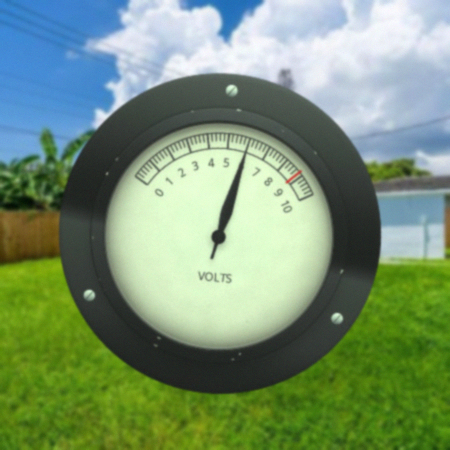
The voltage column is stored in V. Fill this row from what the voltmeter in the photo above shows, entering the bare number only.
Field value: 6
